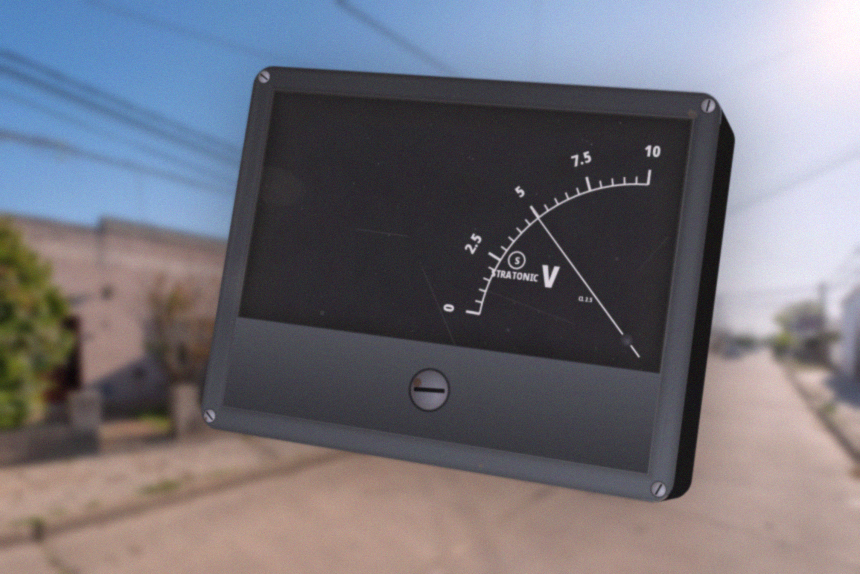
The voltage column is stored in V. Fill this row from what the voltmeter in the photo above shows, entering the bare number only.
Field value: 5
